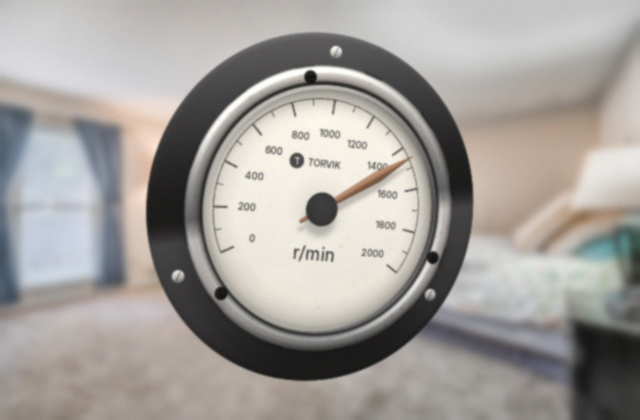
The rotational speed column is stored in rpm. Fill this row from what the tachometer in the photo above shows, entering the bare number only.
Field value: 1450
